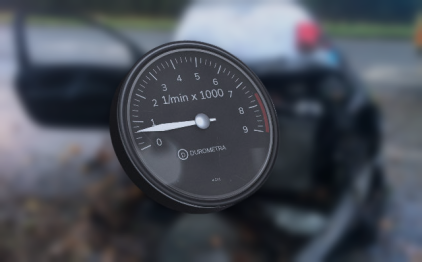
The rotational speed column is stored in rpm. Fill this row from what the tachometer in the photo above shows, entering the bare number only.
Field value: 600
